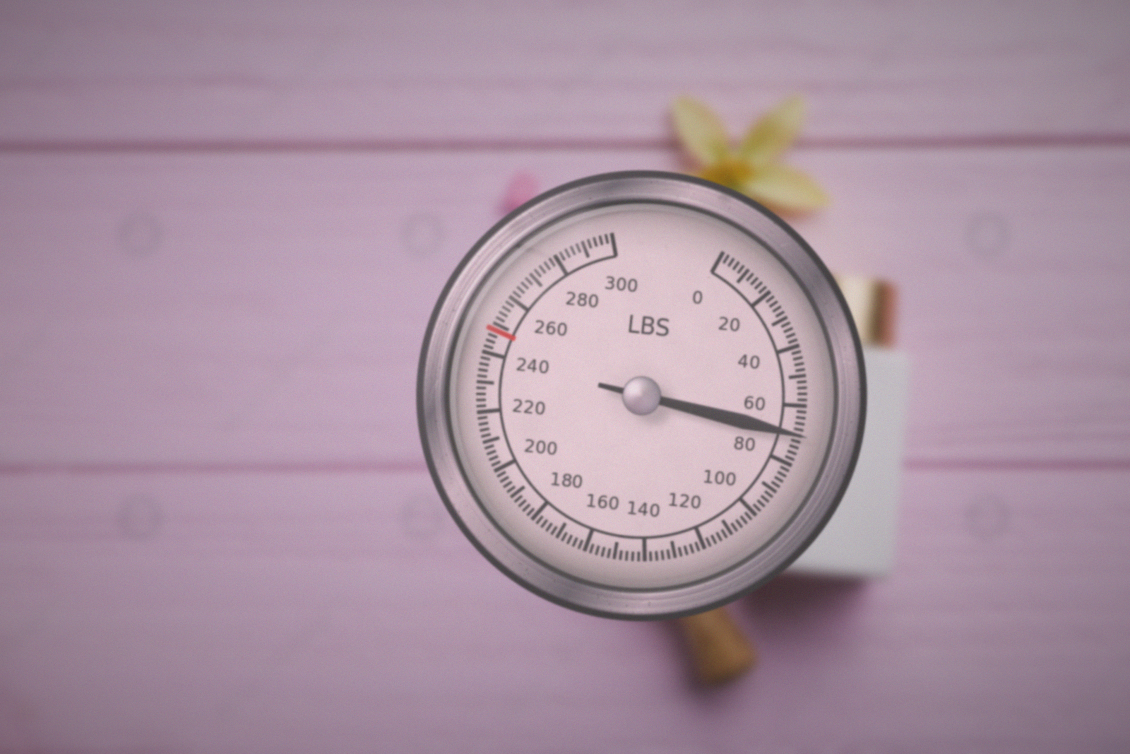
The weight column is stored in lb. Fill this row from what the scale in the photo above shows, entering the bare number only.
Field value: 70
